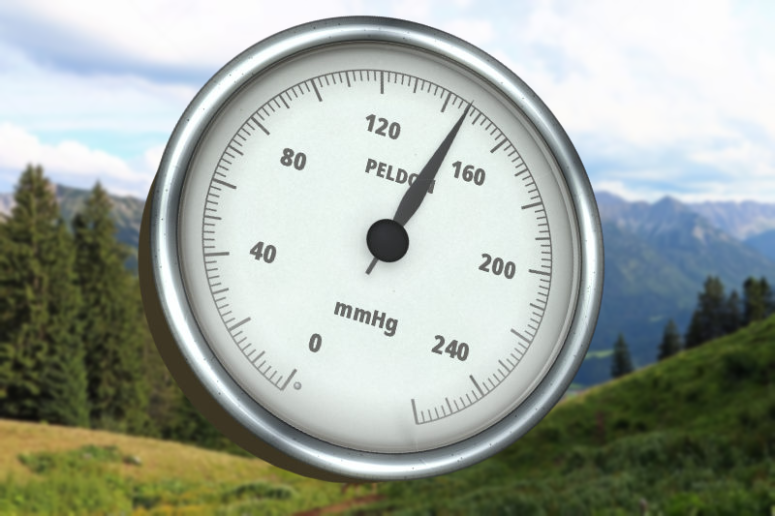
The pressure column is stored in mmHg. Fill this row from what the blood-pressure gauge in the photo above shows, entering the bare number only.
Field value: 146
